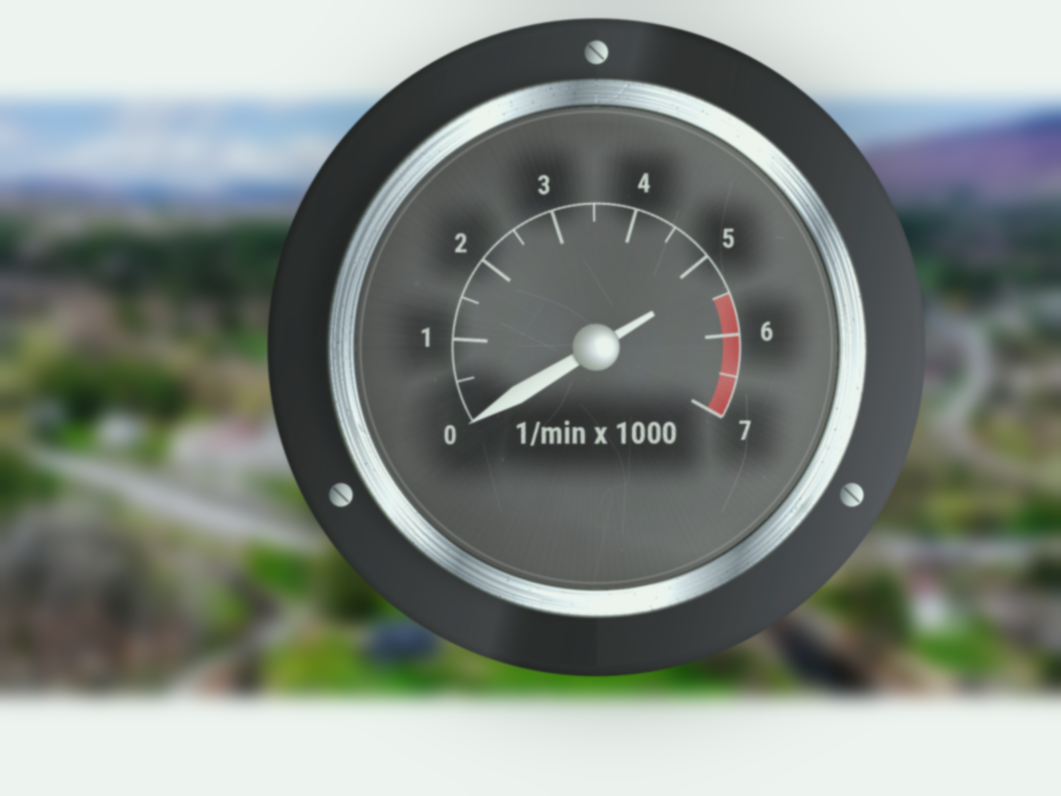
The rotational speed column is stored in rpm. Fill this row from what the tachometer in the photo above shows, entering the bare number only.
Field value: 0
